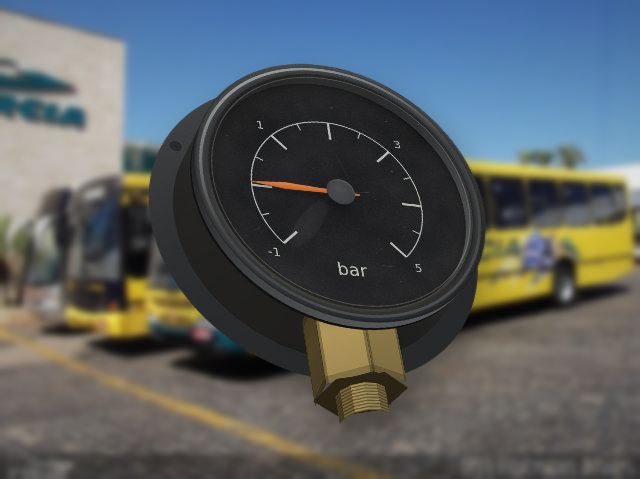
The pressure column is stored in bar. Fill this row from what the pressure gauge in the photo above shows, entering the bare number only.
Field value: 0
